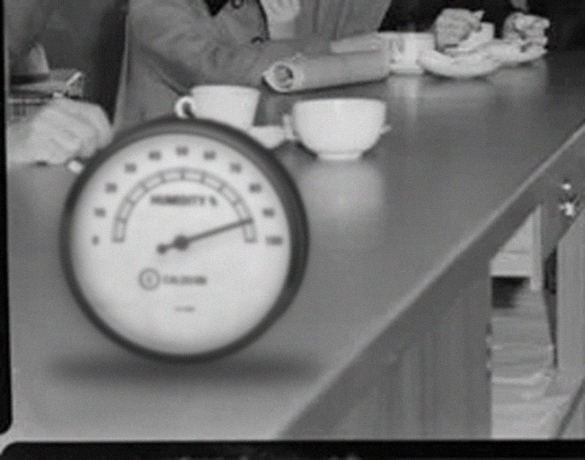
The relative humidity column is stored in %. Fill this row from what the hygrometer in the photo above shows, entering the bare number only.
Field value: 90
